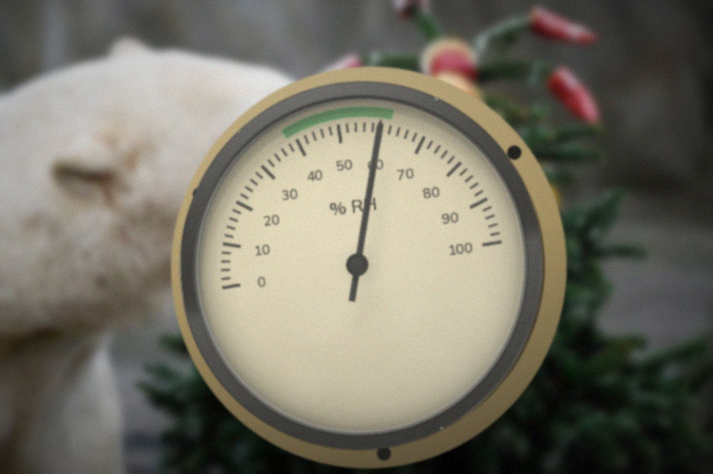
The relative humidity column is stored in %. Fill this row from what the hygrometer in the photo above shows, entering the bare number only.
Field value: 60
